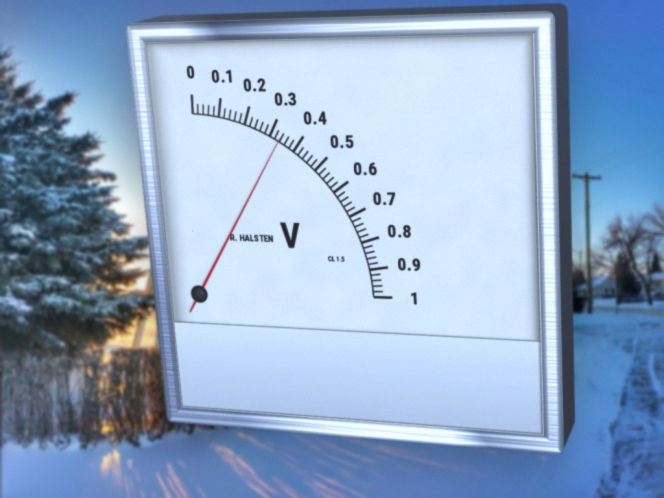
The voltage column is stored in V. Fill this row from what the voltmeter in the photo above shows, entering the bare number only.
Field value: 0.34
